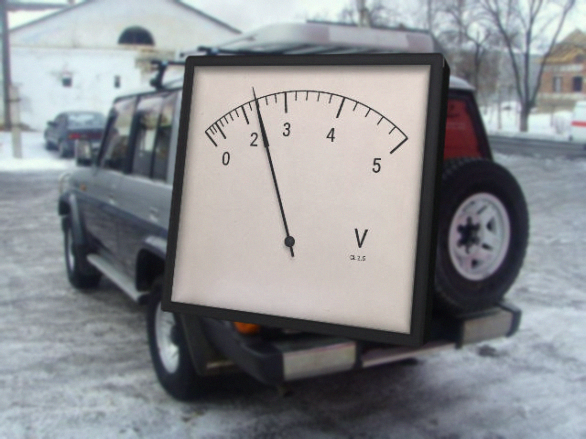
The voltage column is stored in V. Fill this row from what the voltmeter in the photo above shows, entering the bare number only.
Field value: 2.4
